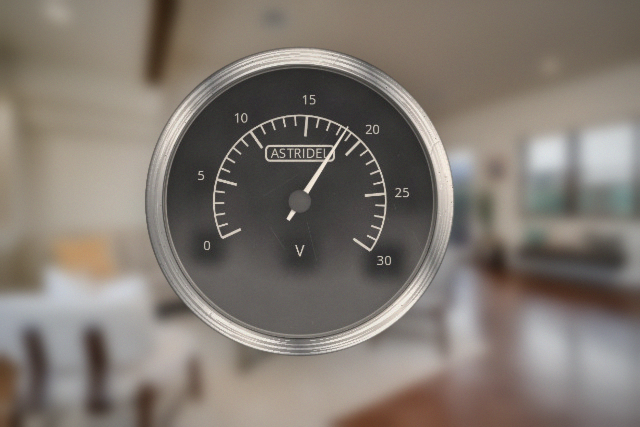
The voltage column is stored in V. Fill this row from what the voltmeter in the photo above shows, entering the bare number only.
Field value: 18.5
